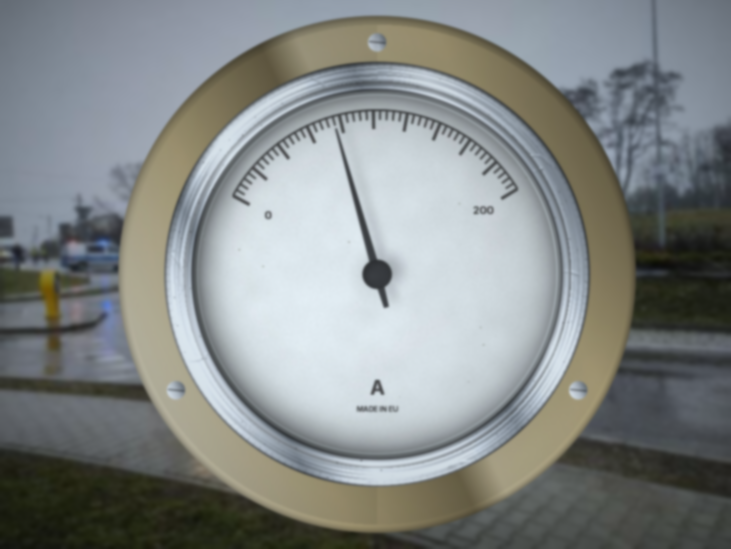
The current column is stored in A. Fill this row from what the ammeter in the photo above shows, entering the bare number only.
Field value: 76
